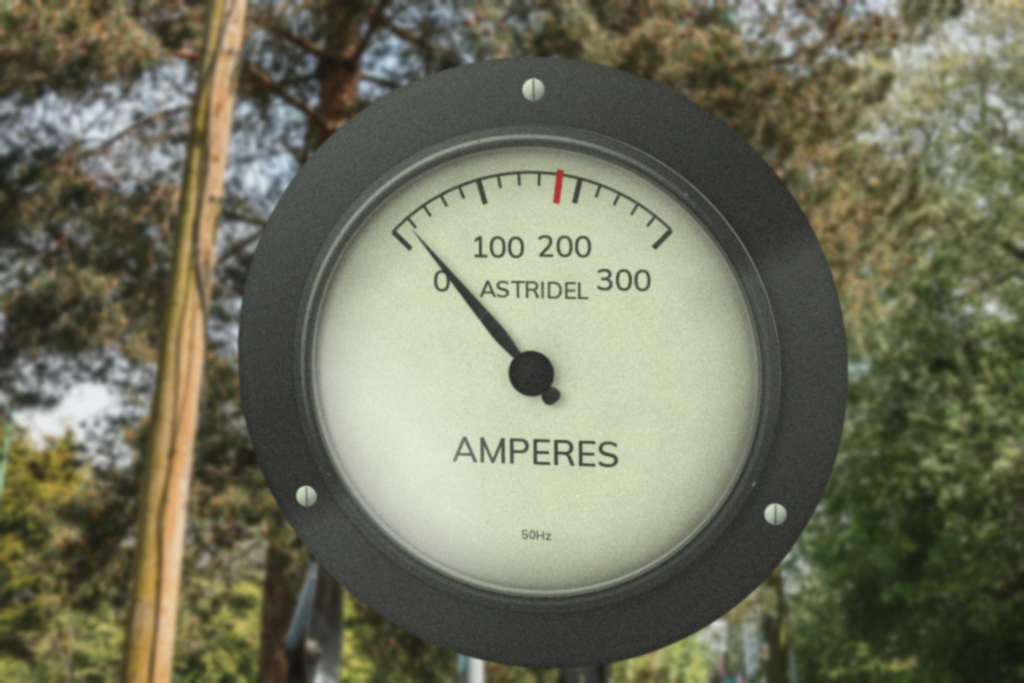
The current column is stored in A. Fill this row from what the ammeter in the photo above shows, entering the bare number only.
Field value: 20
